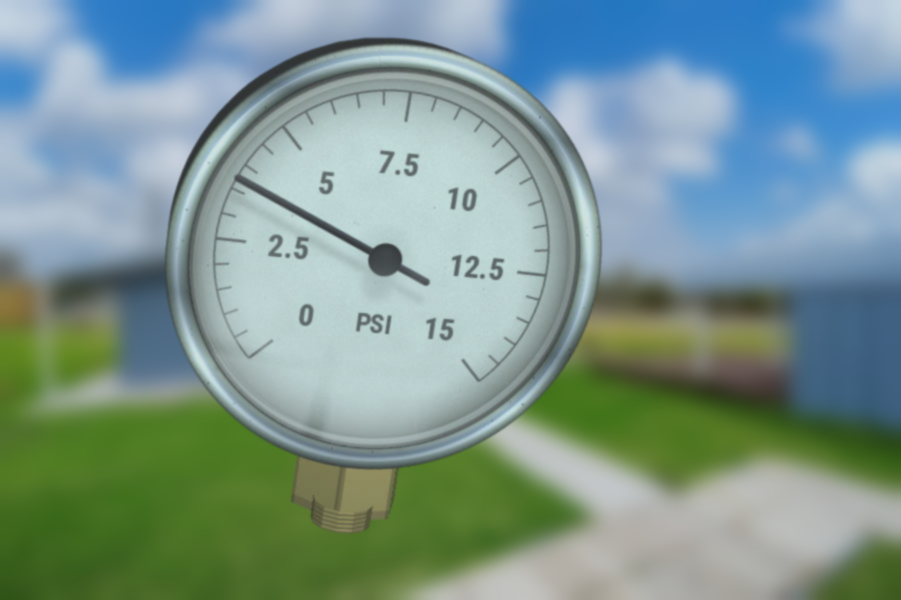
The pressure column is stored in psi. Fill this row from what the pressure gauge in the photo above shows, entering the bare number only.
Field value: 3.75
